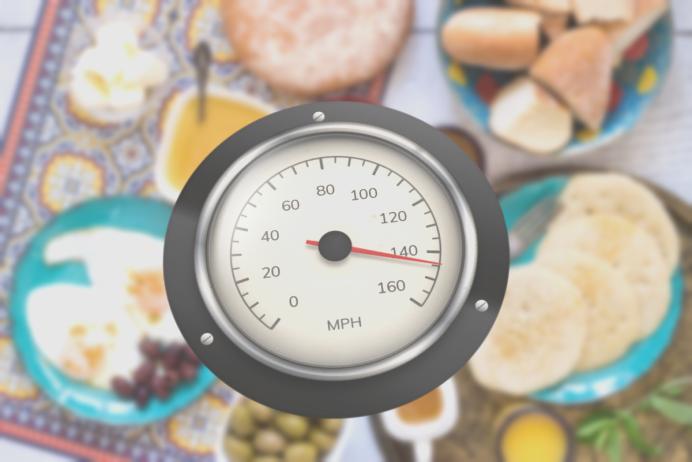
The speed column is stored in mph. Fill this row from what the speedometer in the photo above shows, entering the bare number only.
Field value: 145
